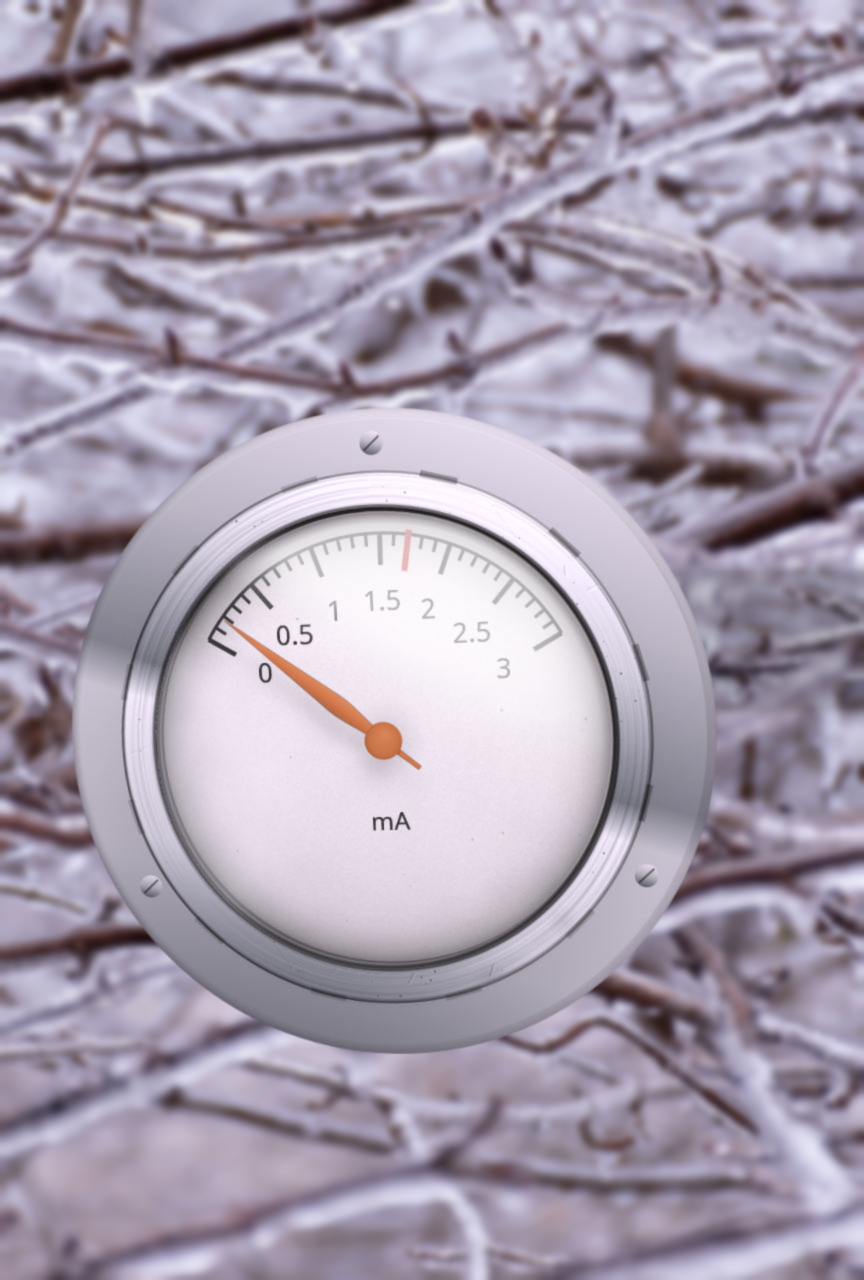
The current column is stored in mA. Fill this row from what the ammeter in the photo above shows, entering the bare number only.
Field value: 0.2
